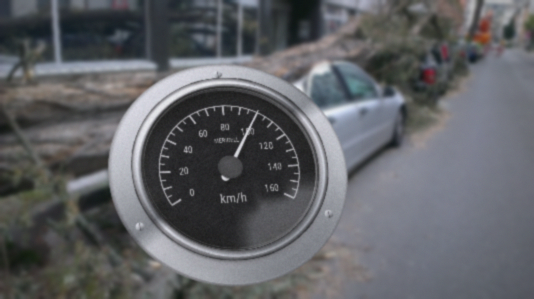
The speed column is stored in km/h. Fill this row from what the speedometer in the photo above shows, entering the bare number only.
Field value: 100
